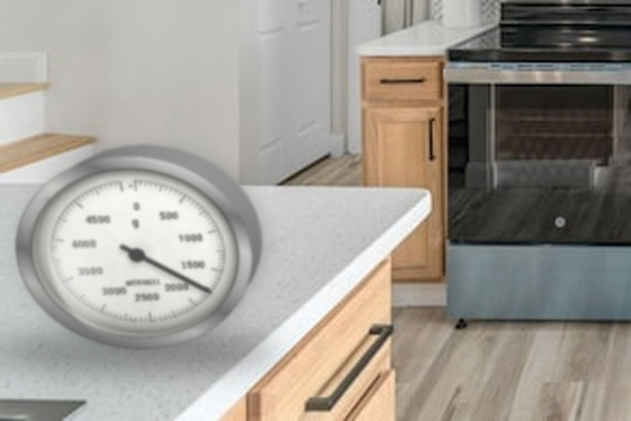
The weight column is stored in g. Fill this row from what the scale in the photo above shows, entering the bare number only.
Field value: 1750
